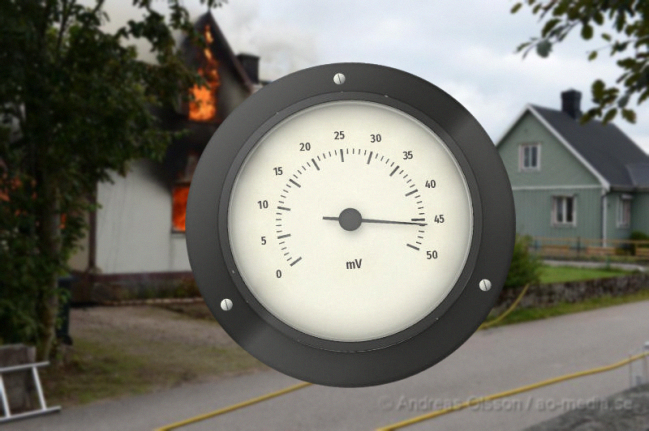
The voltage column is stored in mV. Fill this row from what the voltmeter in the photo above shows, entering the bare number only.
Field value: 46
